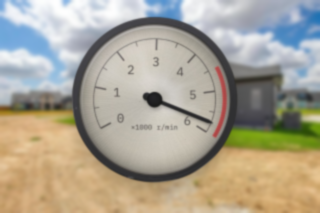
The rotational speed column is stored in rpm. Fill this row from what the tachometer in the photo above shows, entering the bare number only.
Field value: 5750
